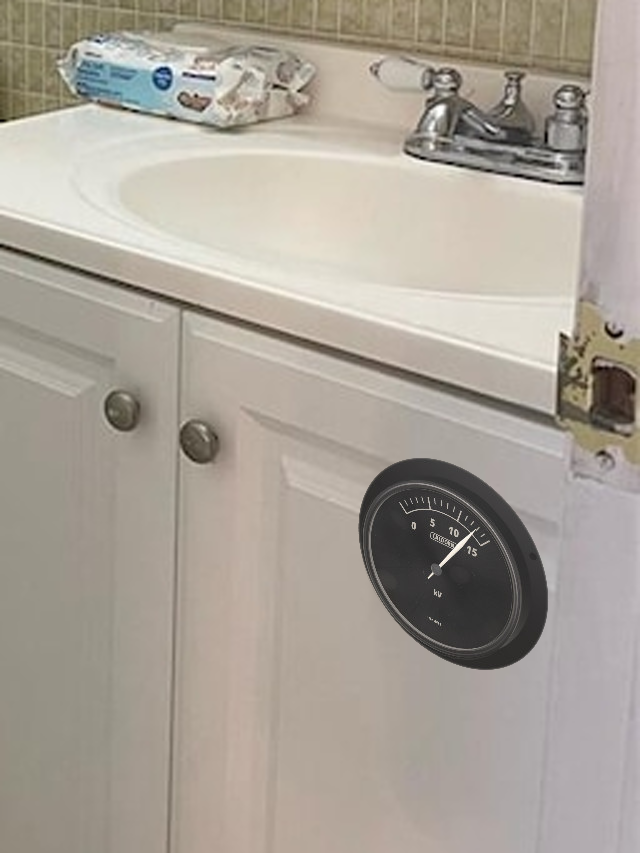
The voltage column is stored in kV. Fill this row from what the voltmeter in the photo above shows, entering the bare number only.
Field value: 13
